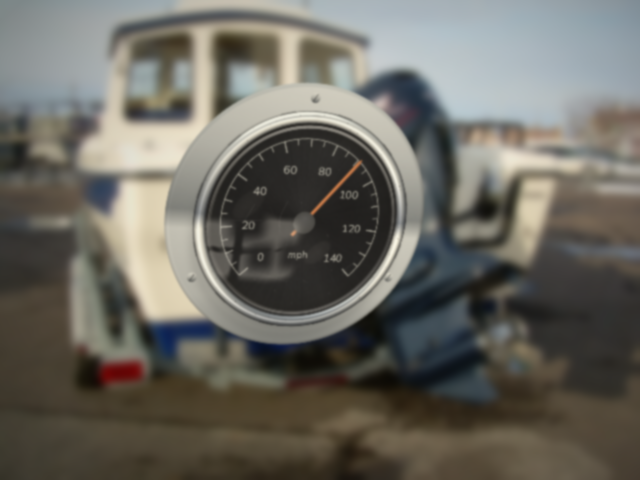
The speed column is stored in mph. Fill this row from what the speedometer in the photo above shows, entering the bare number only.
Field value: 90
